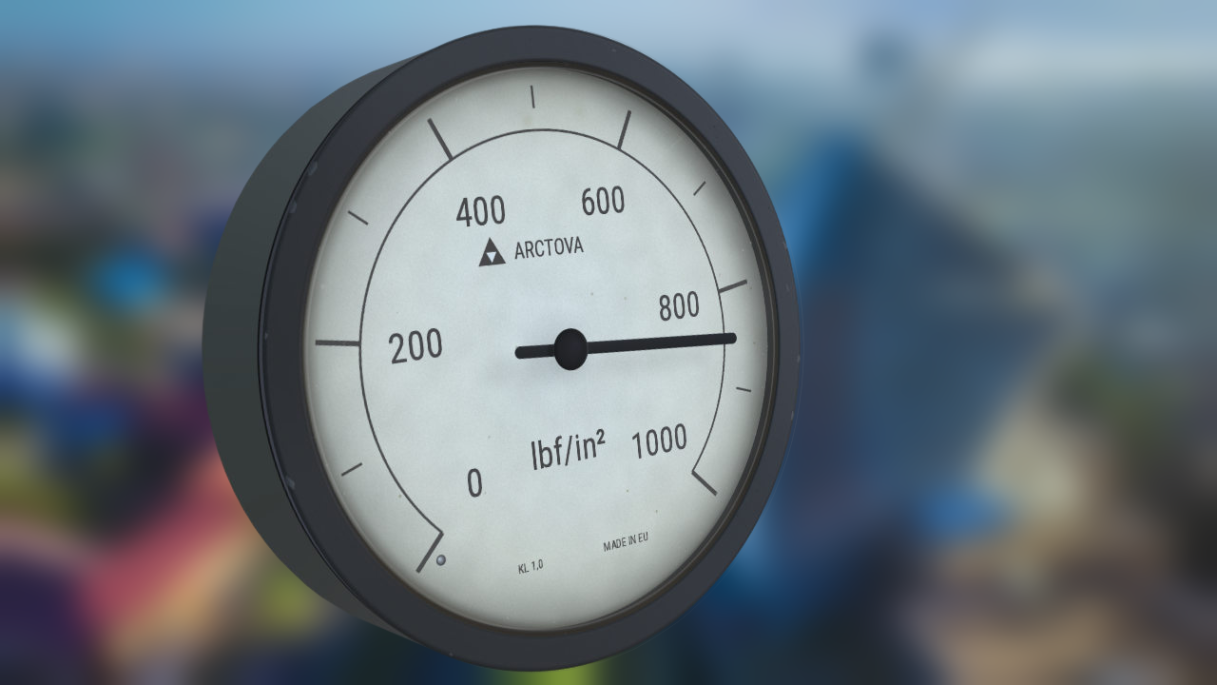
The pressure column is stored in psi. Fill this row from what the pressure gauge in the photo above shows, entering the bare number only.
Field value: 850
